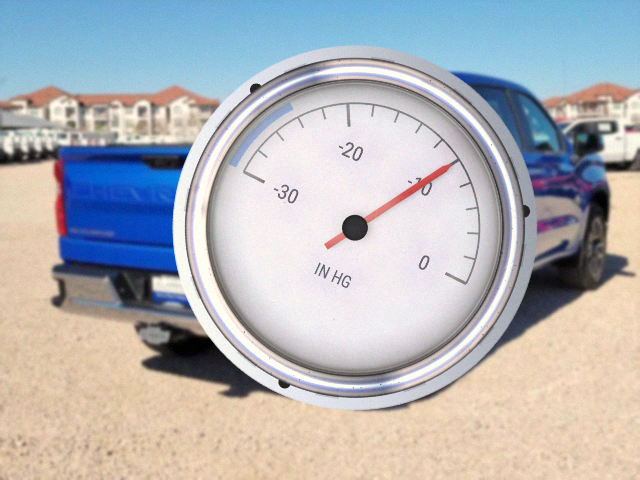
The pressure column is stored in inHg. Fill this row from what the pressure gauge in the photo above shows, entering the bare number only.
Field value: -10
